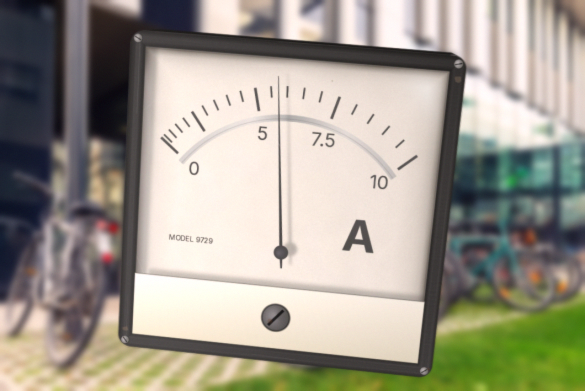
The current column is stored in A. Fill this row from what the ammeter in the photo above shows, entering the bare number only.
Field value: 5.75
